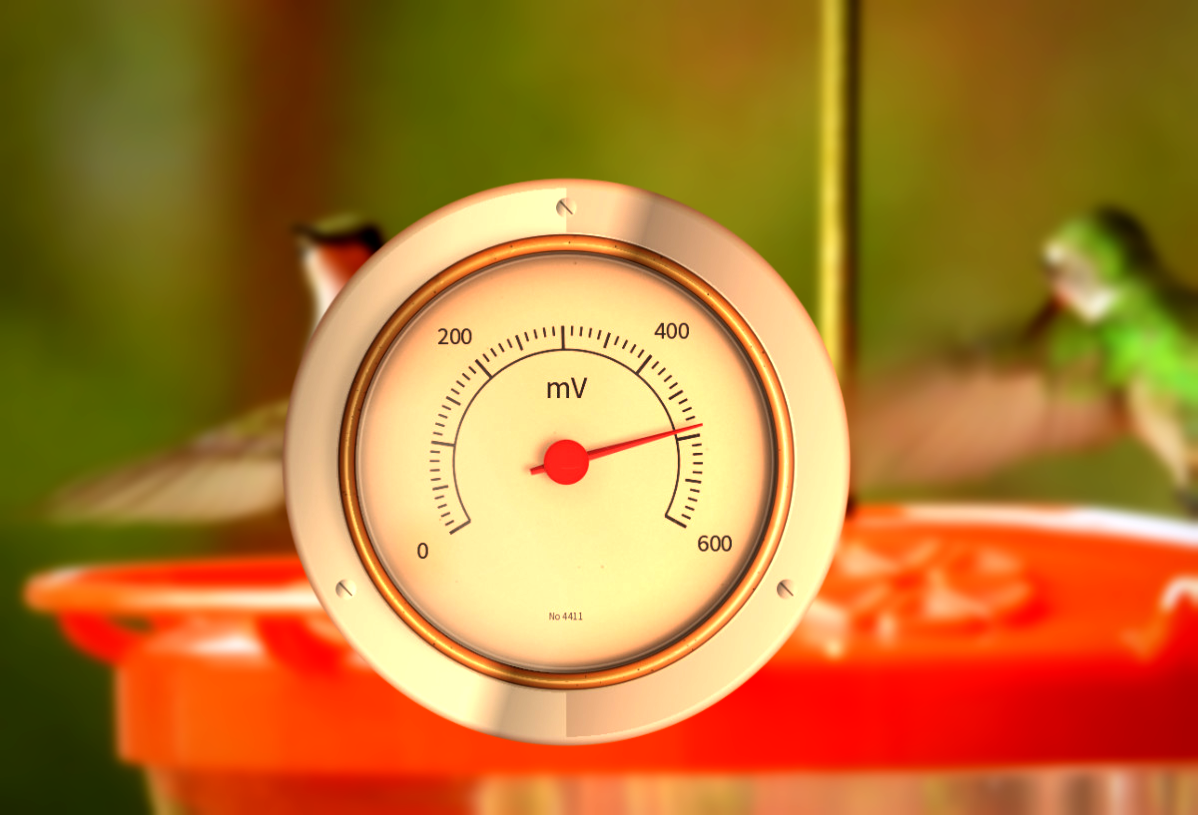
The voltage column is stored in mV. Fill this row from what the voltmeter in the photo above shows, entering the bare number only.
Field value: 490
